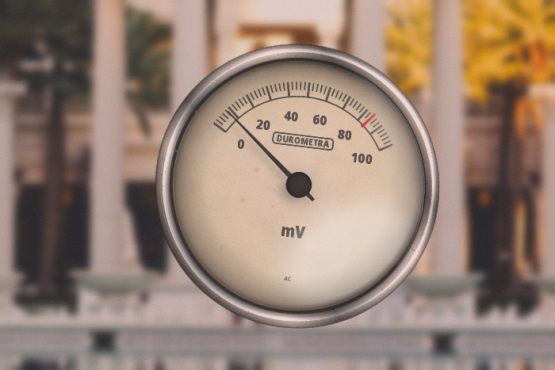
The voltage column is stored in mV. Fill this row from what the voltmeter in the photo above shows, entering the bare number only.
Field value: 8
